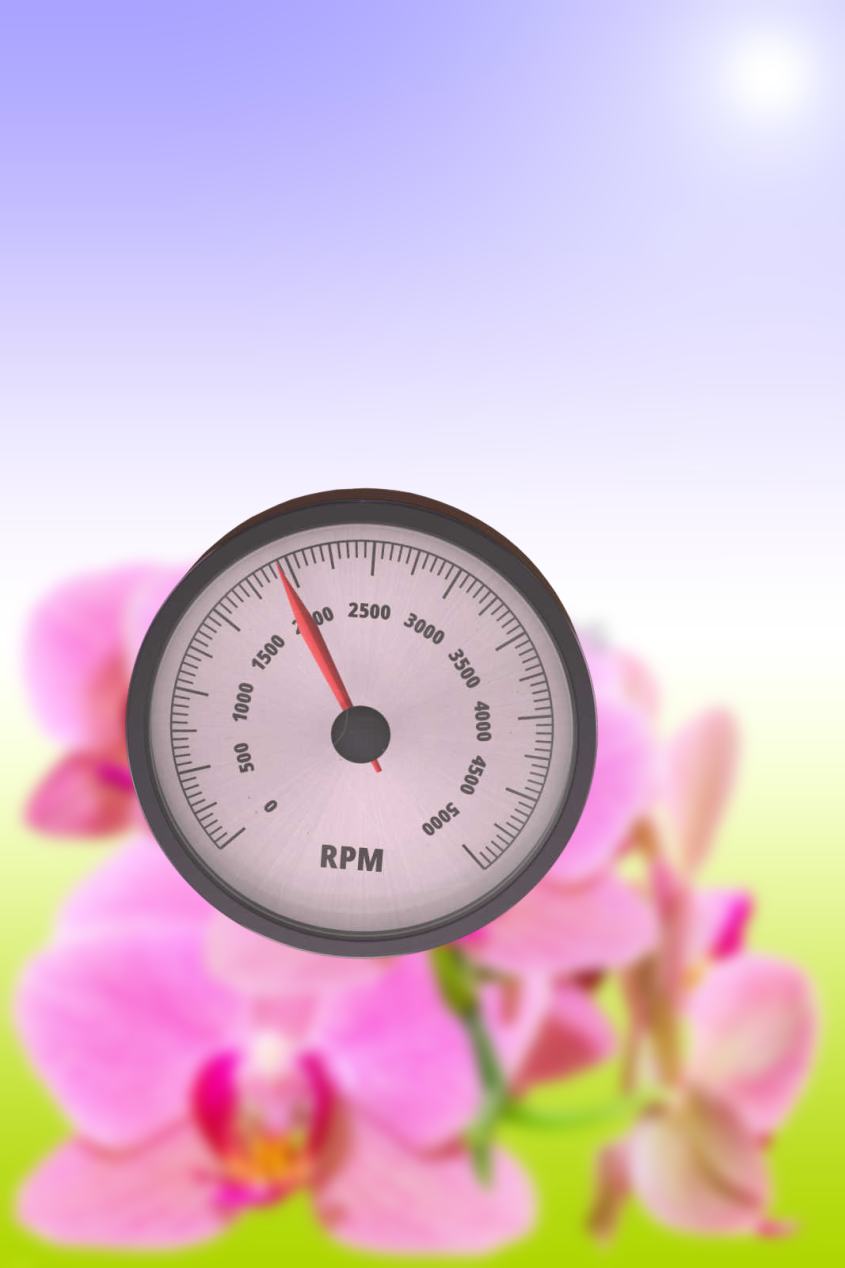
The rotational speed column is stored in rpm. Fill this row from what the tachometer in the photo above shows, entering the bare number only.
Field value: 1950
